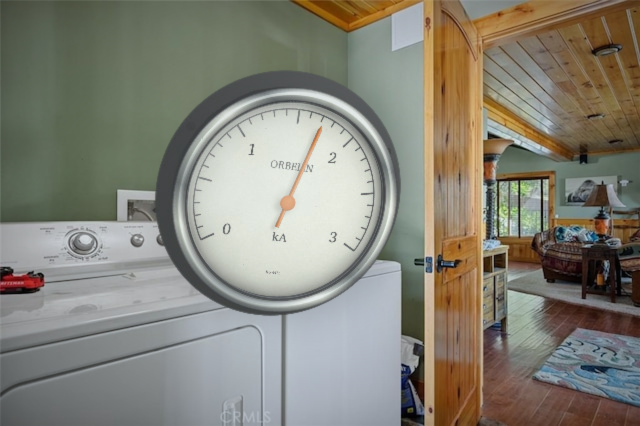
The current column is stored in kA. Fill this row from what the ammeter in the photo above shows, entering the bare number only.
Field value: 1.7
